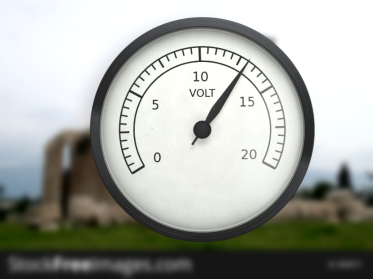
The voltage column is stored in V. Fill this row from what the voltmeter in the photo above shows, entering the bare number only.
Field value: 13
